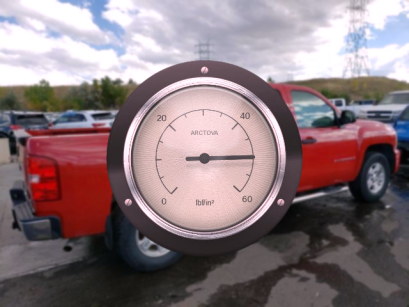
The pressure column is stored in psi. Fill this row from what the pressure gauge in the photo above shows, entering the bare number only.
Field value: 50
